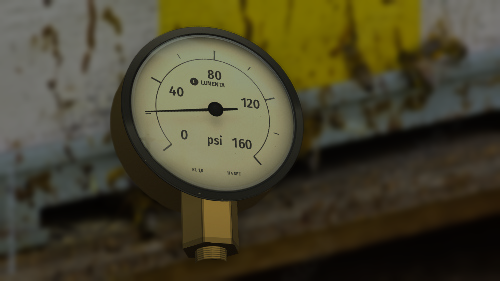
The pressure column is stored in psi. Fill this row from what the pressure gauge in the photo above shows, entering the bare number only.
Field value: 20
